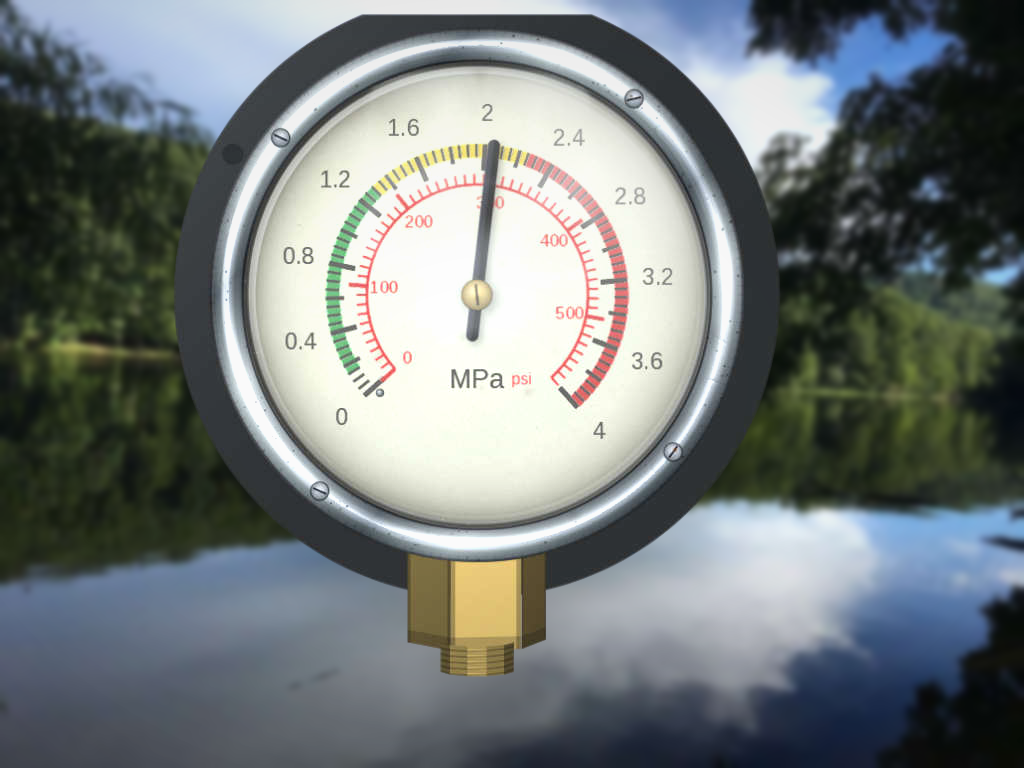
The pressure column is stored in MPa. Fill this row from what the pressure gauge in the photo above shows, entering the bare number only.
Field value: 2.05
